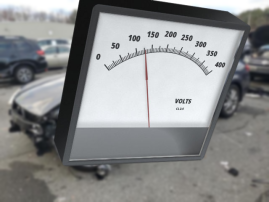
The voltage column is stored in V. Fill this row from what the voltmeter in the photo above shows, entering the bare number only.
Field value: 125
